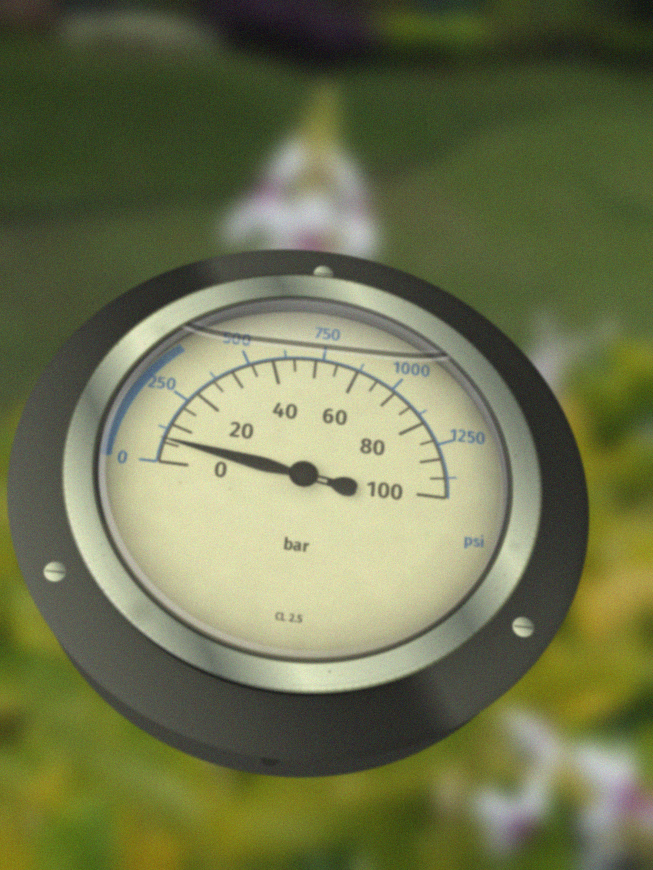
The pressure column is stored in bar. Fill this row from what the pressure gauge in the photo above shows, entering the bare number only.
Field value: 5
